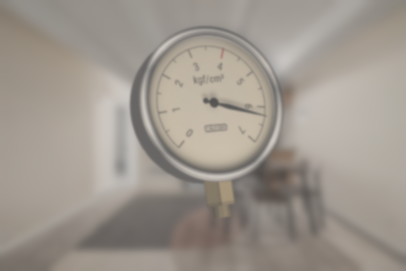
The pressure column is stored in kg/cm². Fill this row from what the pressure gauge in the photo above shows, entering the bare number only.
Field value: 6.25
